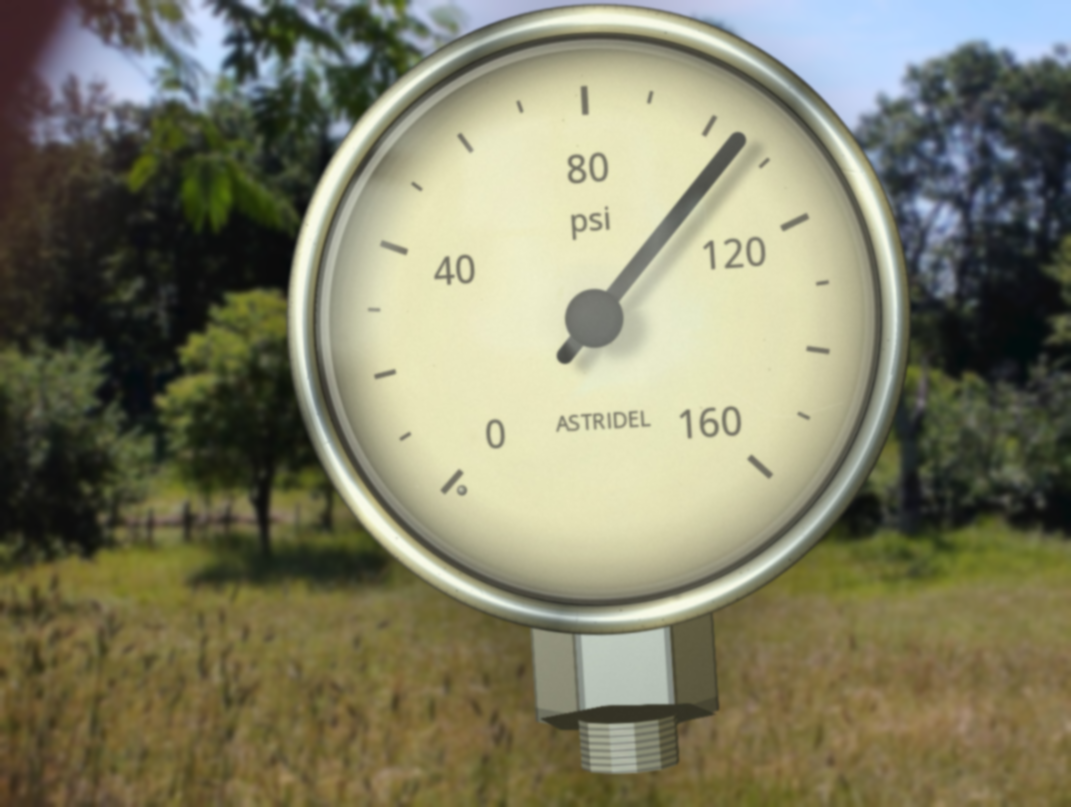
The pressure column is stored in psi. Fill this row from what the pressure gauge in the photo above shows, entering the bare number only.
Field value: 105
